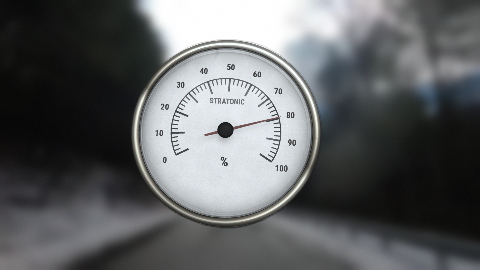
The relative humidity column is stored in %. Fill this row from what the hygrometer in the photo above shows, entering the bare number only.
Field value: 80
